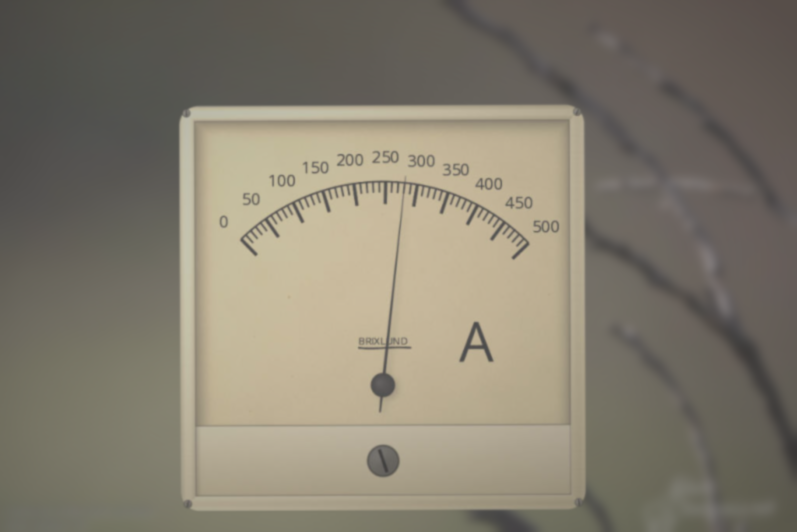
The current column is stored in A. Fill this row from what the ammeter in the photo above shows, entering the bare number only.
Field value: 280
